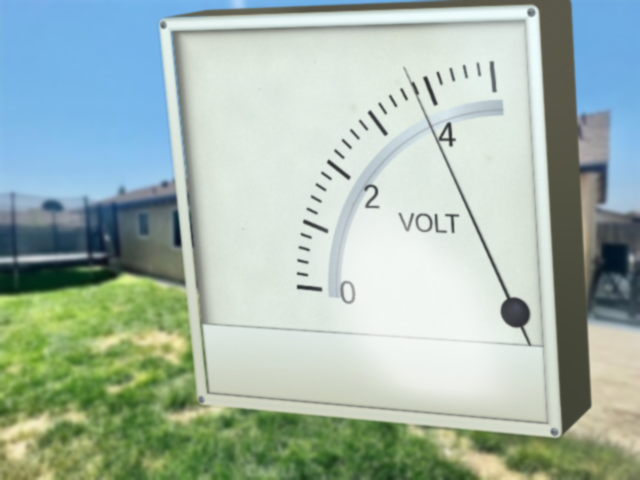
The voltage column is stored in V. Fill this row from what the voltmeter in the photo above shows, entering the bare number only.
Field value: 3.8
